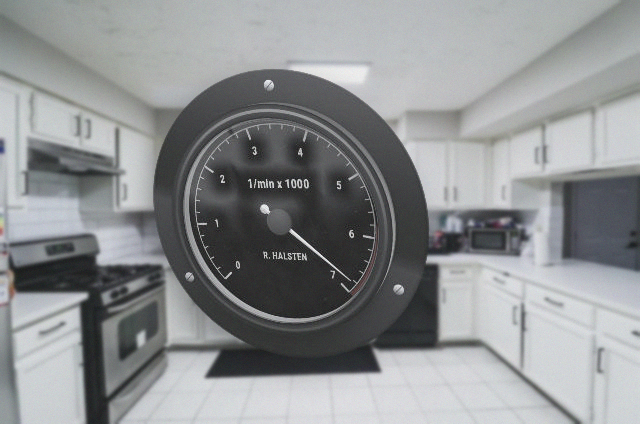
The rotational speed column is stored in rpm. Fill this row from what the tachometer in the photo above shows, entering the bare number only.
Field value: 6800
